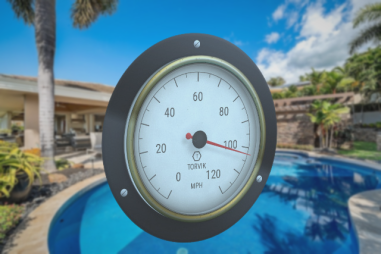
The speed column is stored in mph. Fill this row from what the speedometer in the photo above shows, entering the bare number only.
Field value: 102.5
